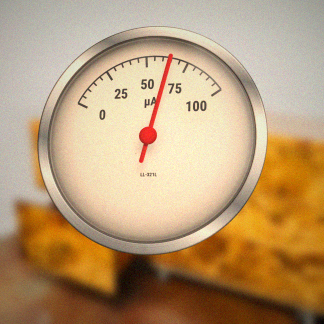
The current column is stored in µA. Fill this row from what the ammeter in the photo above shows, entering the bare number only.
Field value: 65
